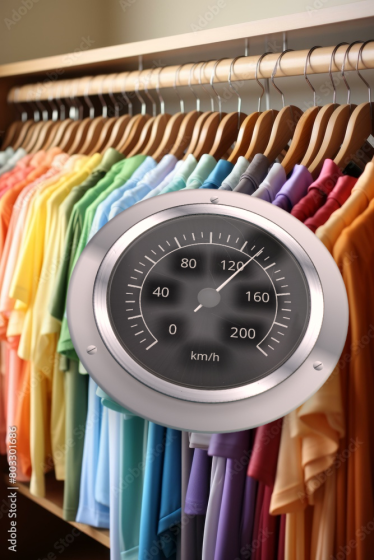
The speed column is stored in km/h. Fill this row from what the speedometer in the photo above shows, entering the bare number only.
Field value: 130
